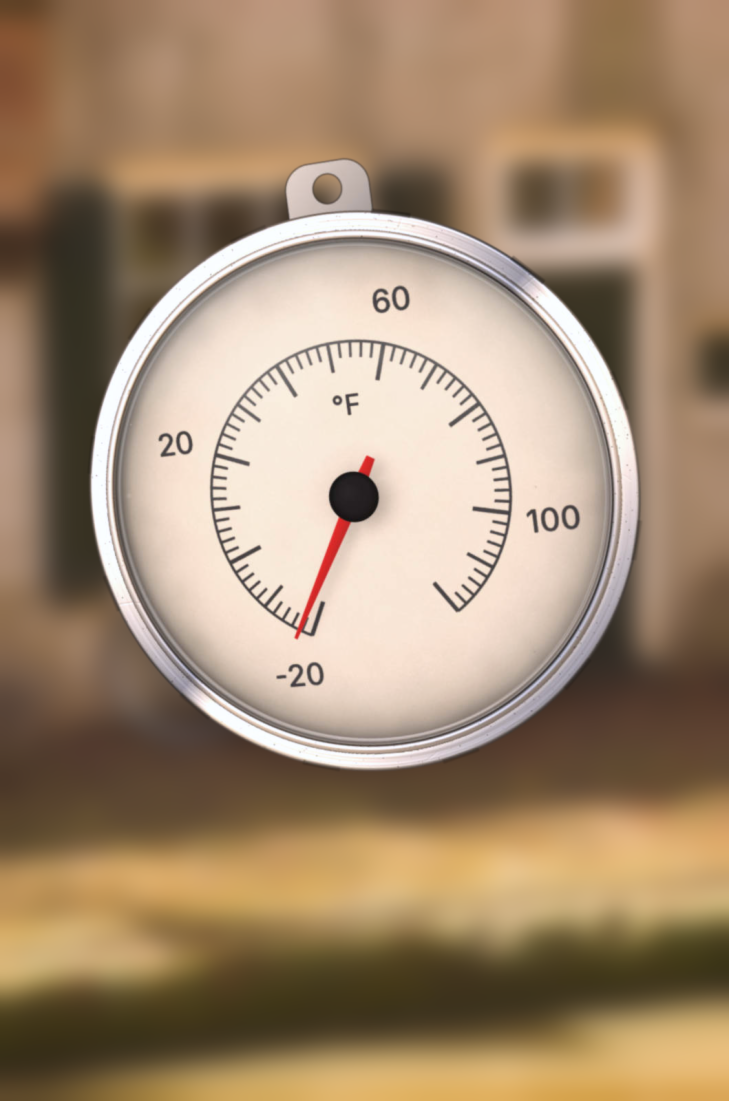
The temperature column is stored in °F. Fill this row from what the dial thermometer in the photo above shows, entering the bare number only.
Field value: -18
